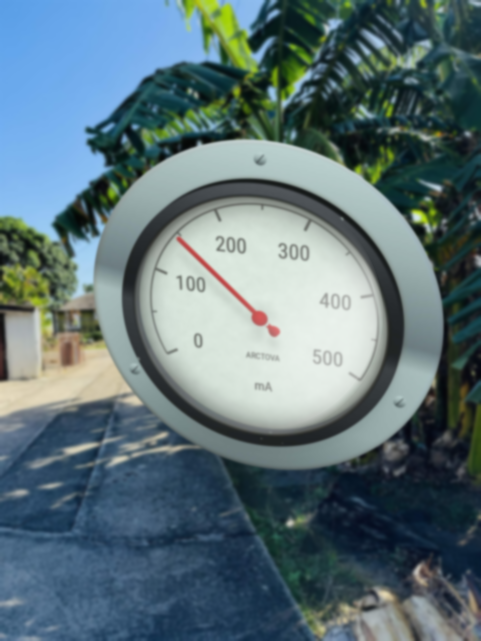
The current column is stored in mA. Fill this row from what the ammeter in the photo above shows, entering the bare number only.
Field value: 150
